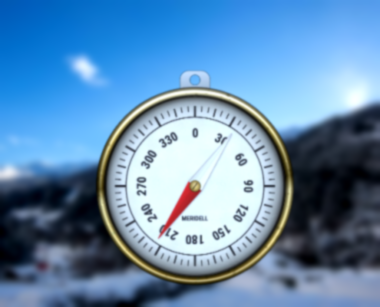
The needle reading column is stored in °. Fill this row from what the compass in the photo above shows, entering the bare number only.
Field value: 215
